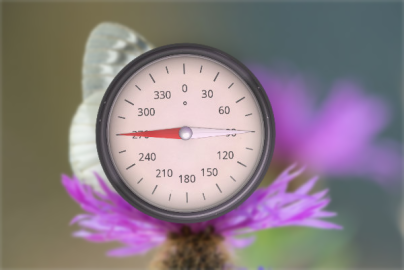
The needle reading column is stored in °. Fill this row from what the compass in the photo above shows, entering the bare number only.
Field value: 270
